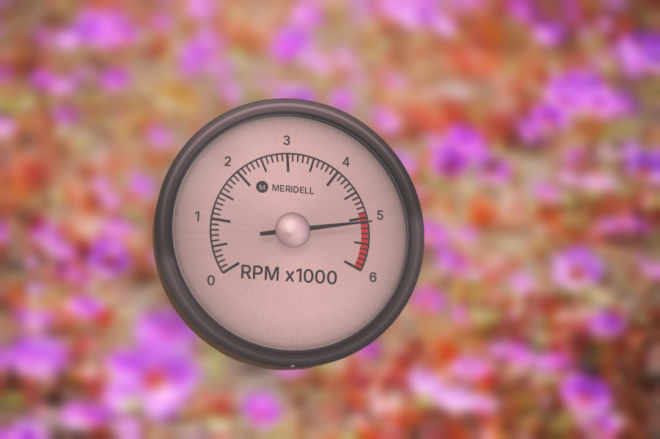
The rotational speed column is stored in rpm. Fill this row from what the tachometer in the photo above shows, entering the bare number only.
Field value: 5100
